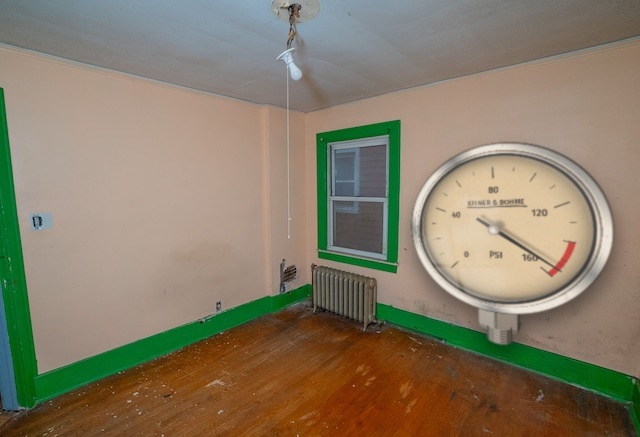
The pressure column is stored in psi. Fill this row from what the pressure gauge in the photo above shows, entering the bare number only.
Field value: 155
